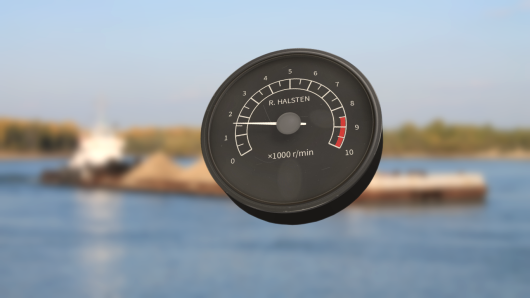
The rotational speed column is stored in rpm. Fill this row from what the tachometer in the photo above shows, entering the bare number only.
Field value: 1500
